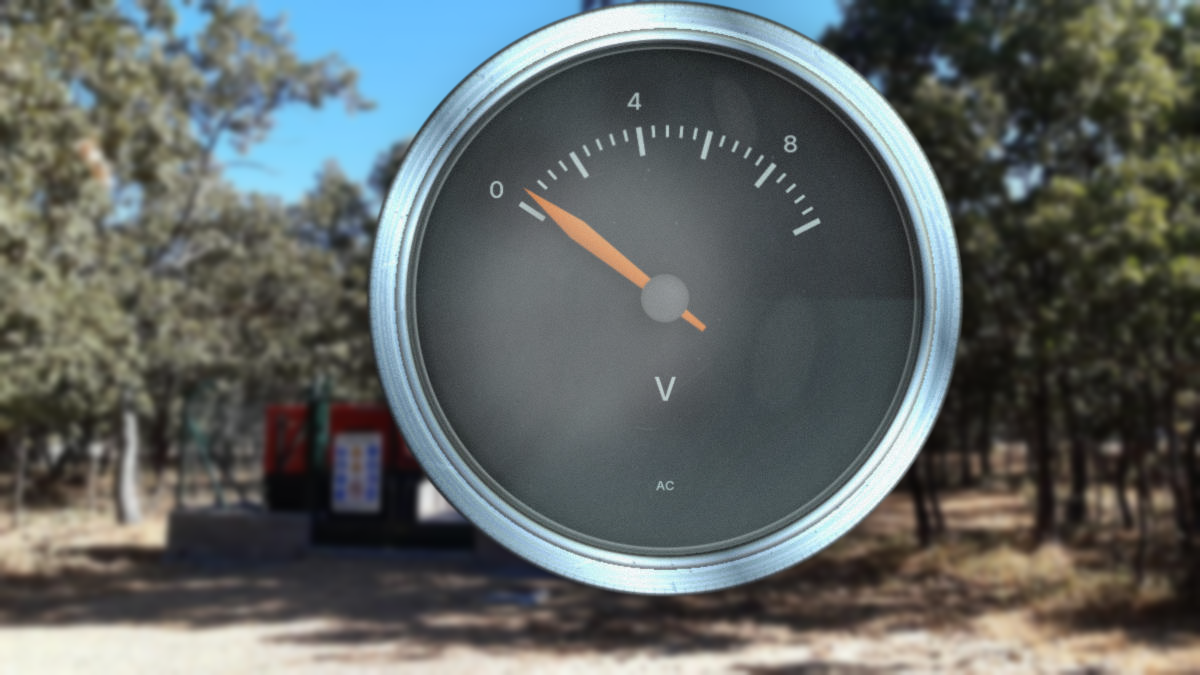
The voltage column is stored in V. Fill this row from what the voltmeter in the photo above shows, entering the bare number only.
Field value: 0.4
